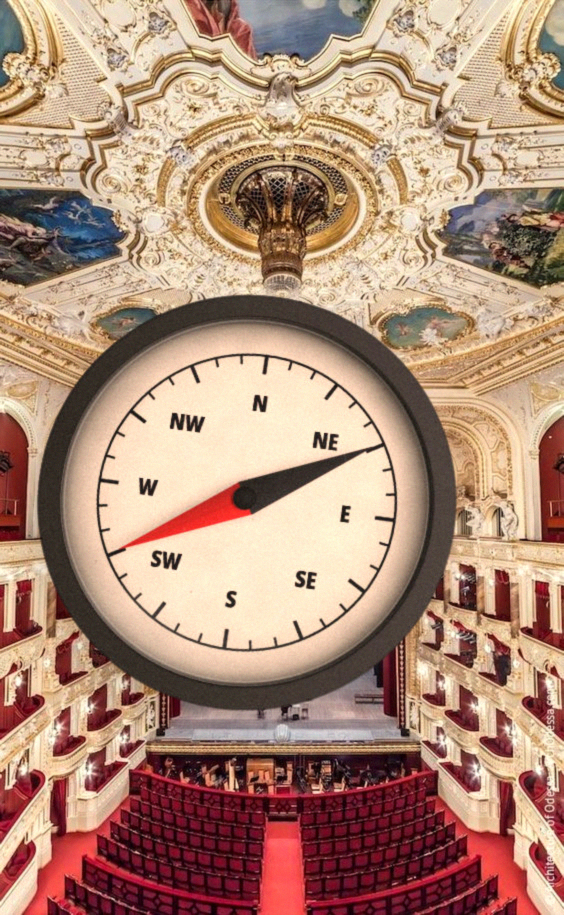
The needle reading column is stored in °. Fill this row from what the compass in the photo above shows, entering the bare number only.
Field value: 240
